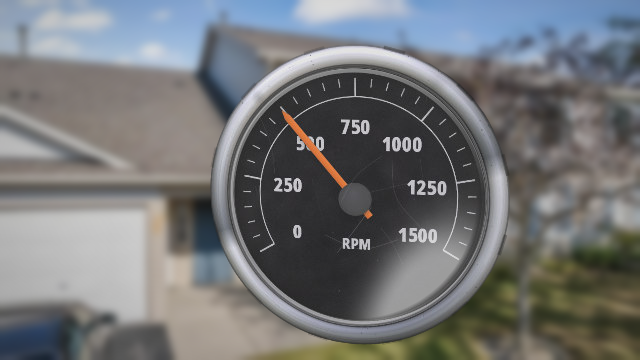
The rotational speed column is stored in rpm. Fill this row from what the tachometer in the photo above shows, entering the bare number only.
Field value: 500
